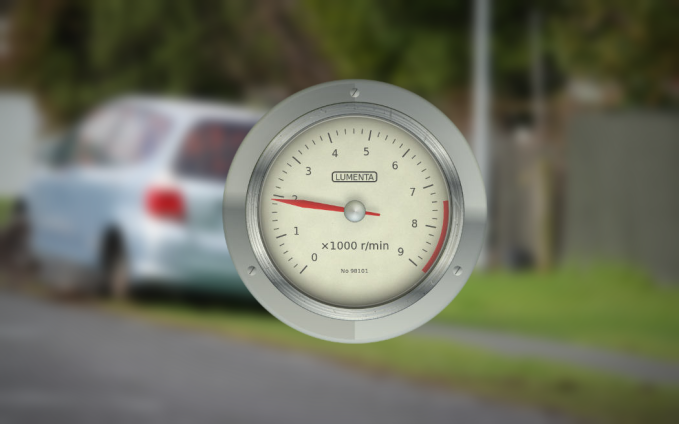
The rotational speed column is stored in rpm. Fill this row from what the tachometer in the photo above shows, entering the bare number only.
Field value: 1900
